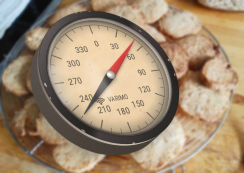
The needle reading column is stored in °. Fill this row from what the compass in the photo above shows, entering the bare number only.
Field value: 50
